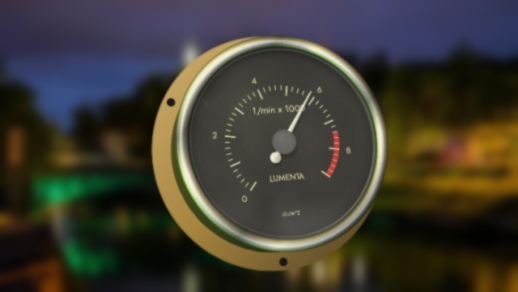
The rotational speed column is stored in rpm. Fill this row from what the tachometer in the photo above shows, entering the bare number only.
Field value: 5800
